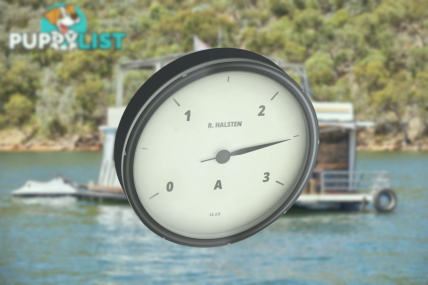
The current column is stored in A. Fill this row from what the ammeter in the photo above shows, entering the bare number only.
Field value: 2.5
